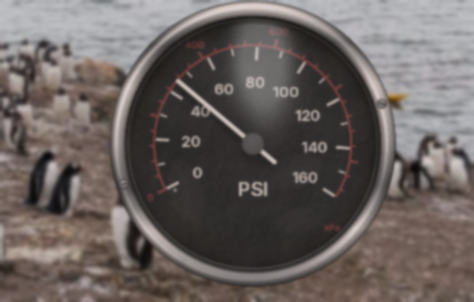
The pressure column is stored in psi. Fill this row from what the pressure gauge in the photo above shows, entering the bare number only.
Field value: 45
